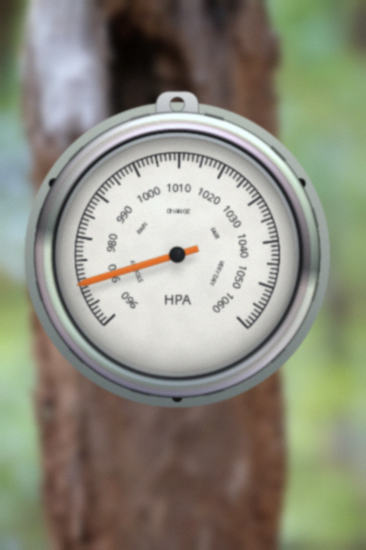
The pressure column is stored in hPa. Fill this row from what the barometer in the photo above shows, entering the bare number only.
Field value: 970
